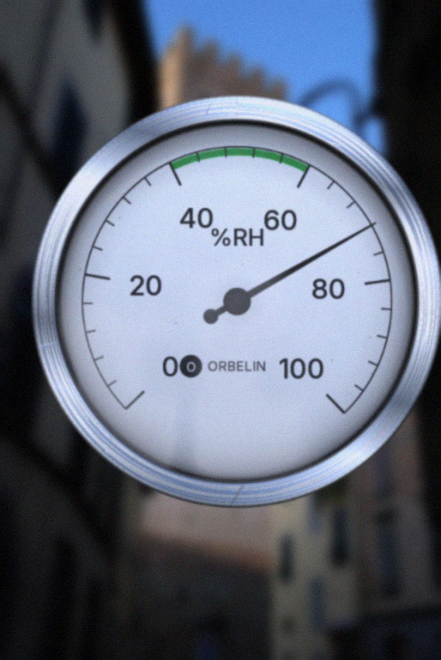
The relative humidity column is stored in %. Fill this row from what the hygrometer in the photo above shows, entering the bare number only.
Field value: 72
